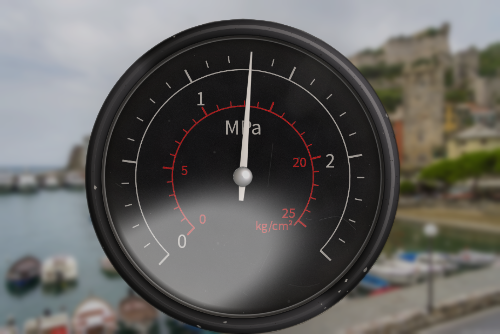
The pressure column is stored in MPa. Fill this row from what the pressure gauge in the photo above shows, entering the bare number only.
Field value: 1.3
